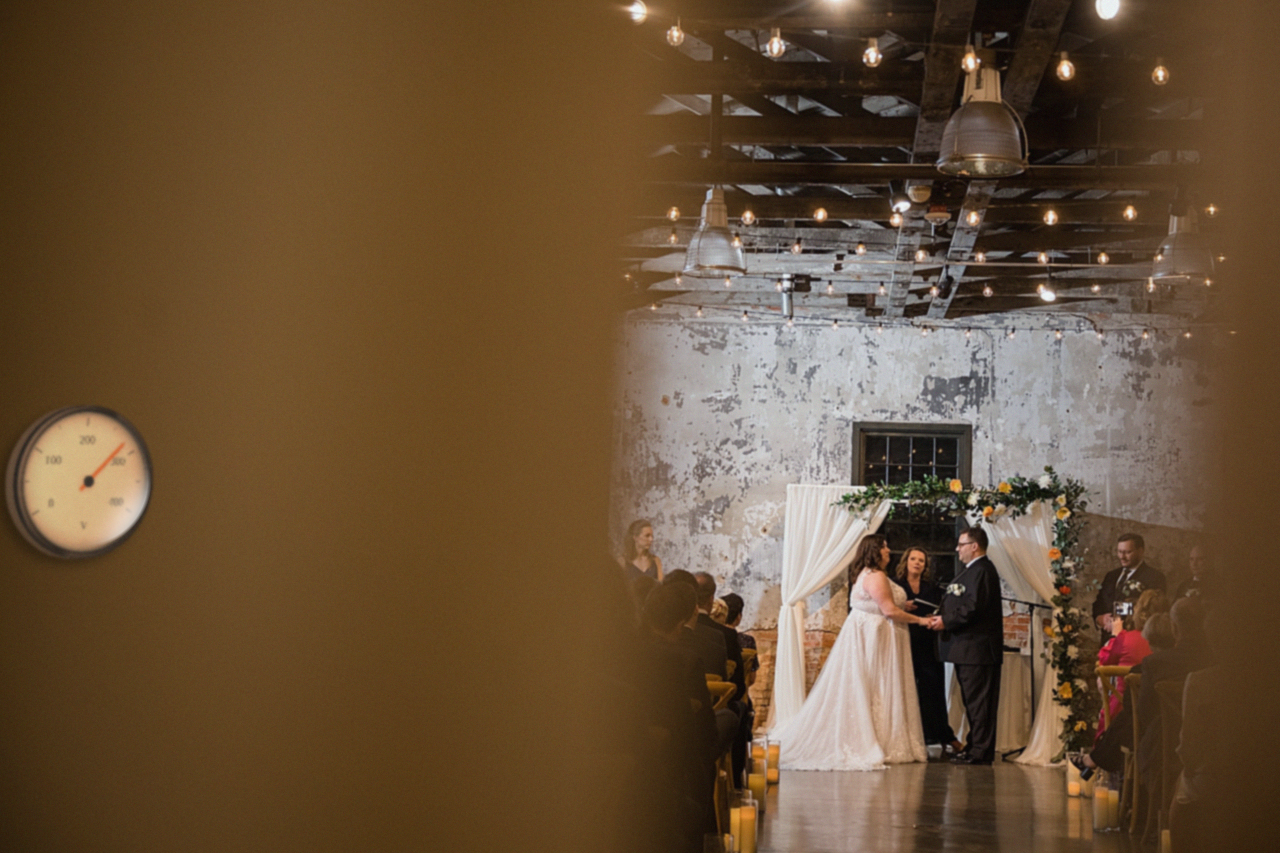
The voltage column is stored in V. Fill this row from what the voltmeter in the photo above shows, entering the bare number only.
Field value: 275
